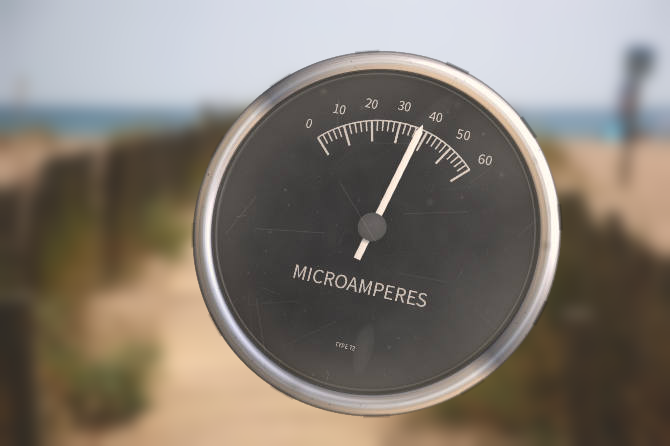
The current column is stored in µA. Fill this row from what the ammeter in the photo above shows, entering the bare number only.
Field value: 38
